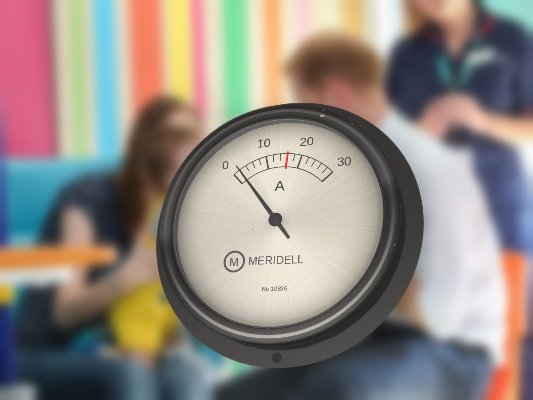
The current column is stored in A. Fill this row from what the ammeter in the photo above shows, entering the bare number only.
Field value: 2
